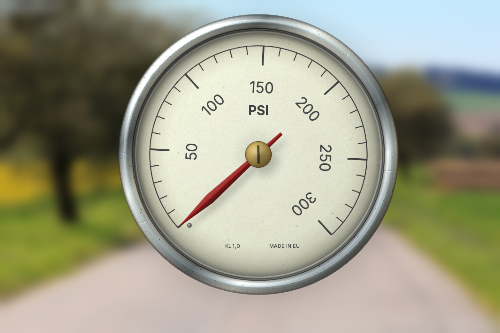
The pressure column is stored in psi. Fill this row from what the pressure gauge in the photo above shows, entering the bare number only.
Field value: 0
